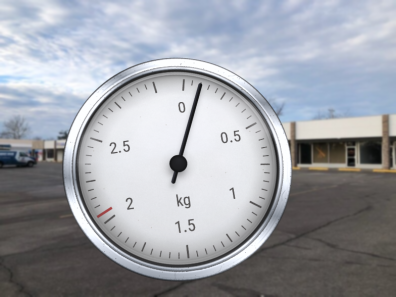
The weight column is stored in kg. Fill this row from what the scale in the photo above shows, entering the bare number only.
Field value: 0.1
